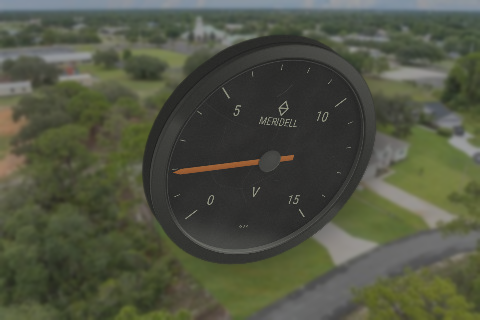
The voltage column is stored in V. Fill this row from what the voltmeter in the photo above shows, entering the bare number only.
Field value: 2
